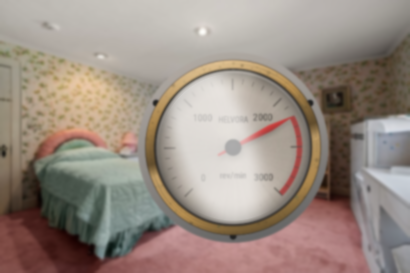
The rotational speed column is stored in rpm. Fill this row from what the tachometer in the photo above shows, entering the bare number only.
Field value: 2200
